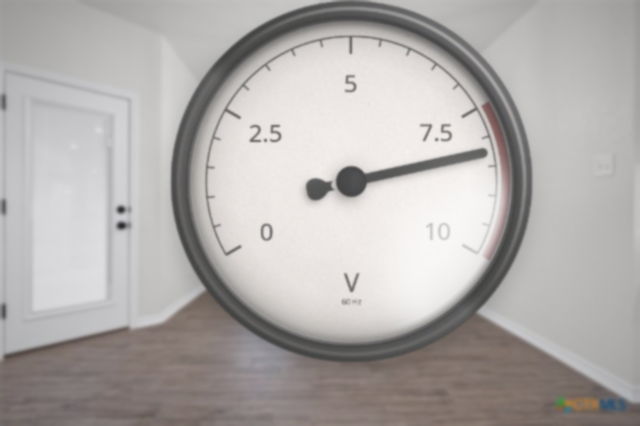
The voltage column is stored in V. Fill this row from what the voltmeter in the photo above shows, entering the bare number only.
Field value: 8.25
